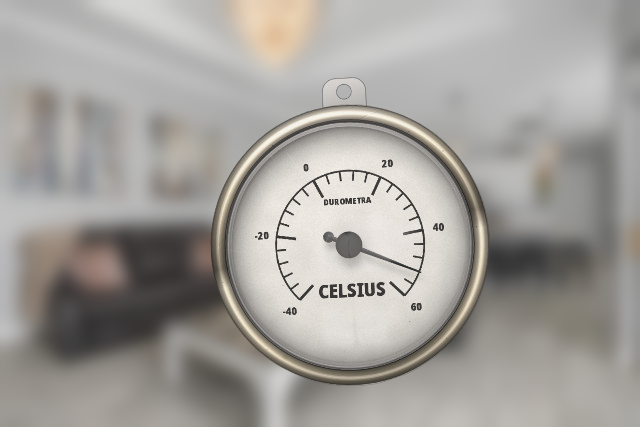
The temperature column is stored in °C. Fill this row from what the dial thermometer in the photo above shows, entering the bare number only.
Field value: 52
